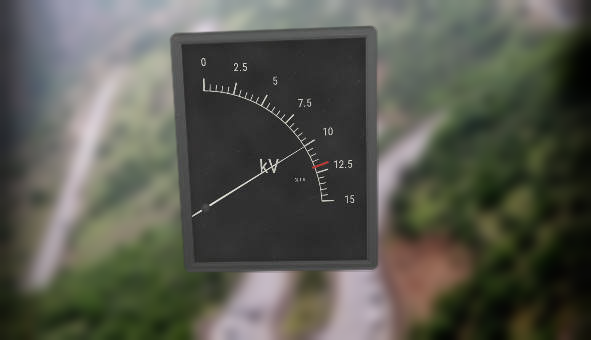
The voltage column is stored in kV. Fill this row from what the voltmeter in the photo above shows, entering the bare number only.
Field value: 10
